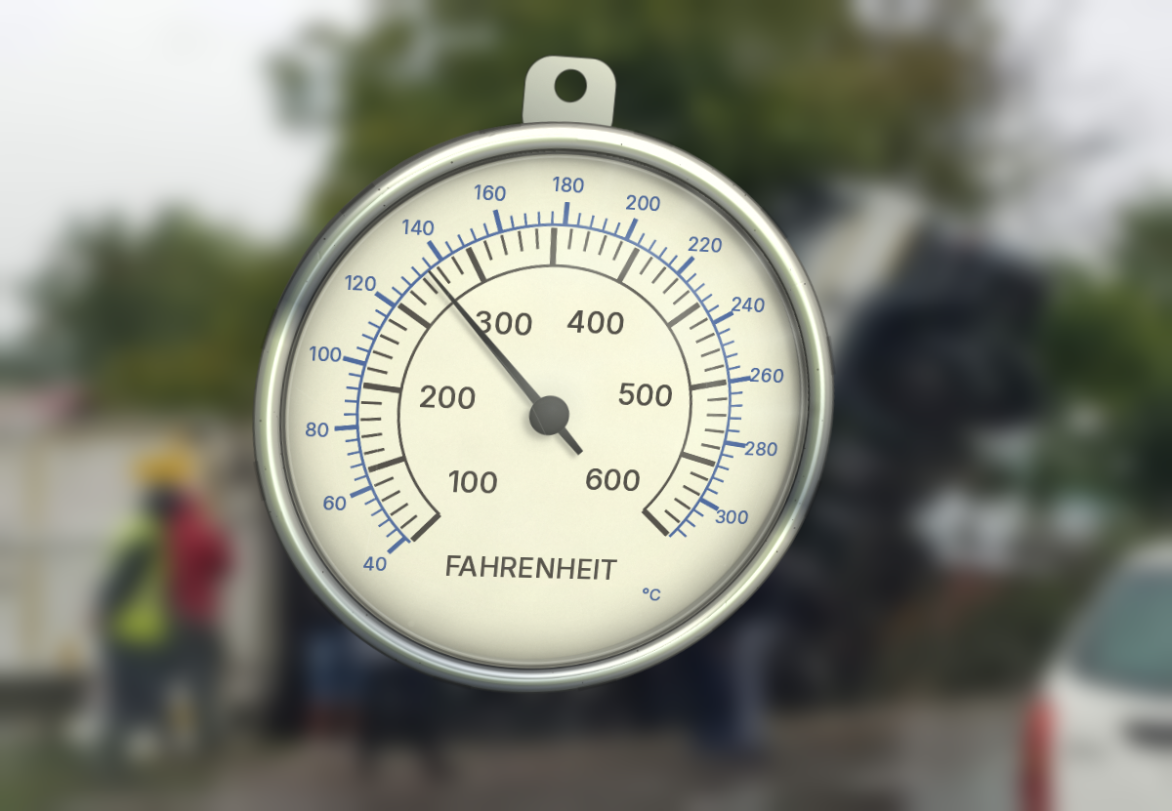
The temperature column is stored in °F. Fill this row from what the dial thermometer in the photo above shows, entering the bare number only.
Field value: 275
